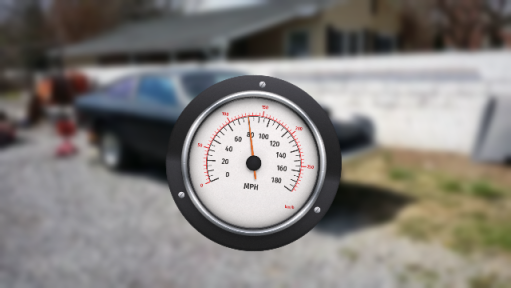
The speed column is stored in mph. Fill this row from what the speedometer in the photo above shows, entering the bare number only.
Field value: 80
